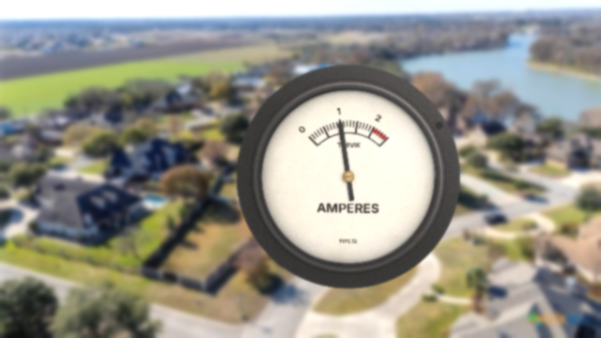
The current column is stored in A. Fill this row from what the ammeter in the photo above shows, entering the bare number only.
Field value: 1
